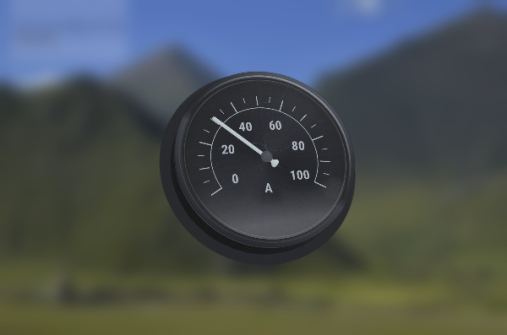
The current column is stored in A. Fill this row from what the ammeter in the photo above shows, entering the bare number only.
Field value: 30
